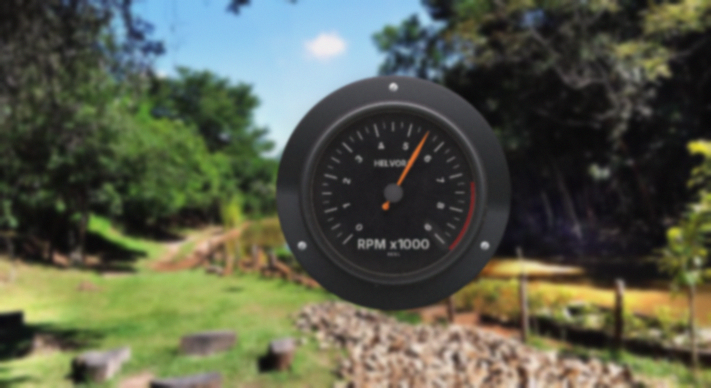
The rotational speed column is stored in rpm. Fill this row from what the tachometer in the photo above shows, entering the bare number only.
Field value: 5500
